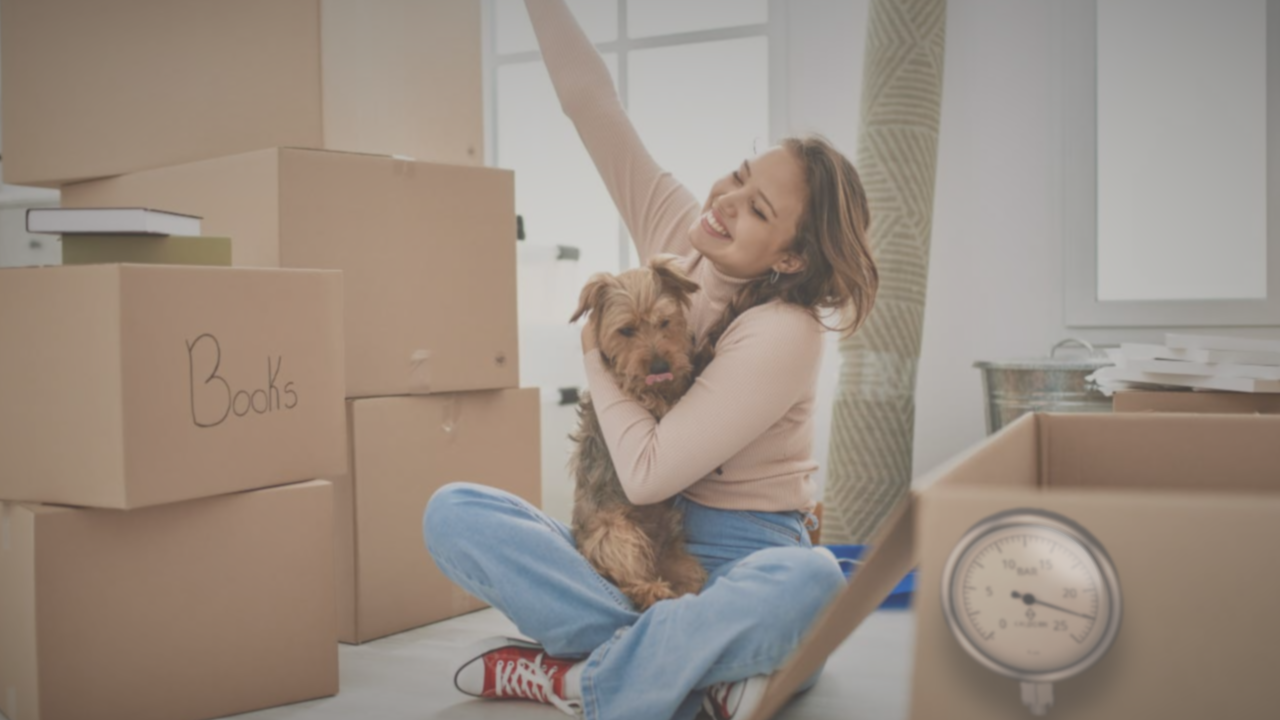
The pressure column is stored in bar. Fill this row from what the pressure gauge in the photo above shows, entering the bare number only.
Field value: 22.5
